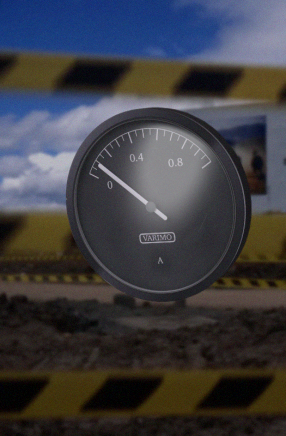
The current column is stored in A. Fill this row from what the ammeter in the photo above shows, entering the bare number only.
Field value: 0.1
